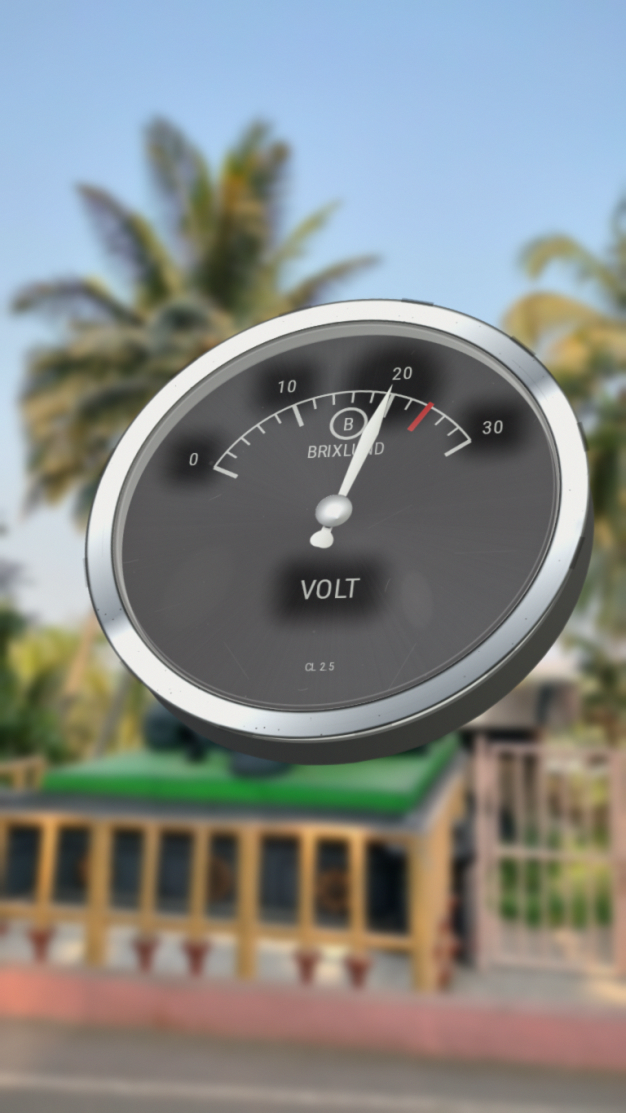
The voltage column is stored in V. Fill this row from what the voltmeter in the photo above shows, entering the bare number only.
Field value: 20
